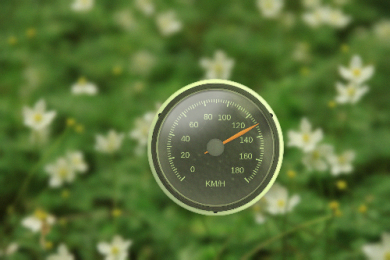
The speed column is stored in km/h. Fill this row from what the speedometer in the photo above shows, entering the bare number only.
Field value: 130
